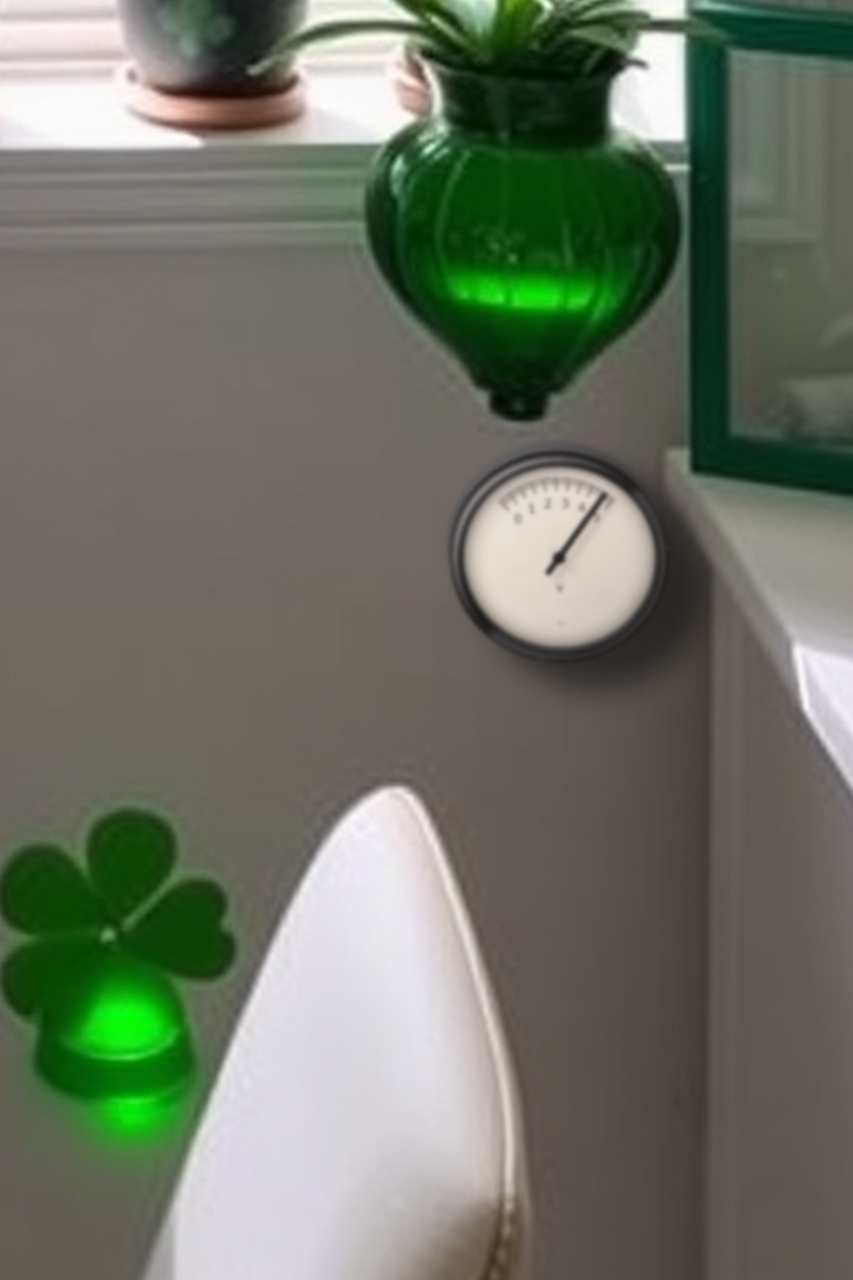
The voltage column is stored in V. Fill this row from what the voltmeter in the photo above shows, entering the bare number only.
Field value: 4.5
